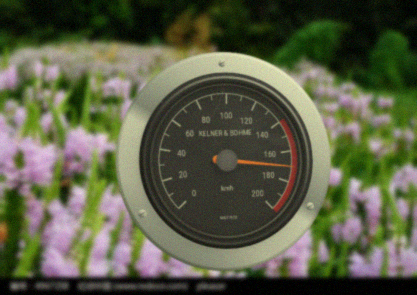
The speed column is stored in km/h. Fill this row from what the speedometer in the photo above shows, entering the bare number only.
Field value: 170
